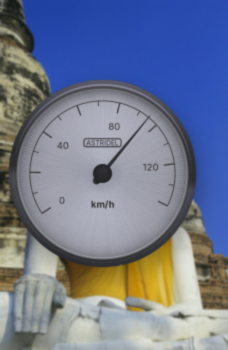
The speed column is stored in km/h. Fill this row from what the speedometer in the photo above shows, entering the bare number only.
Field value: 95
